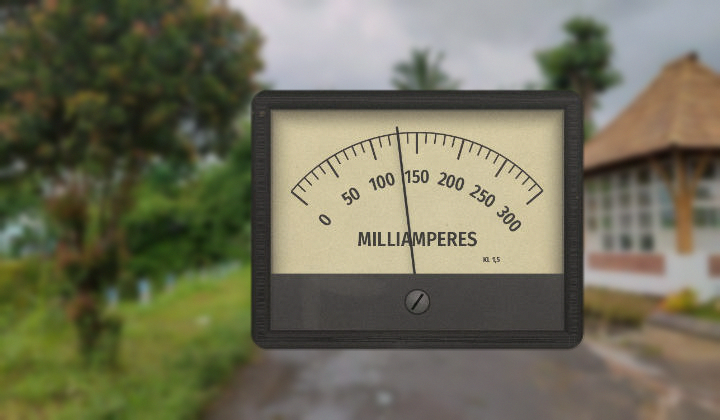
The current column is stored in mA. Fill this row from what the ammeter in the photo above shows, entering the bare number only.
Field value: 130
